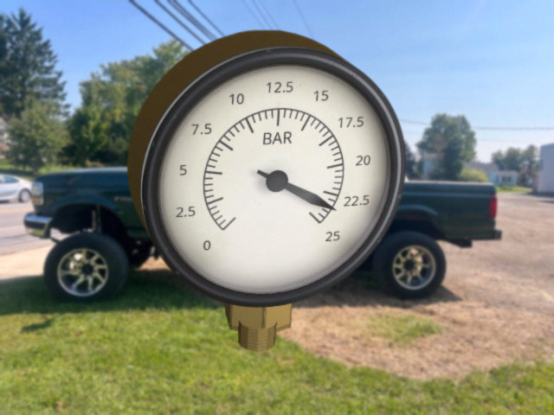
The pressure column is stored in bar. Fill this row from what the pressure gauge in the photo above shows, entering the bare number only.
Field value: 23.5
